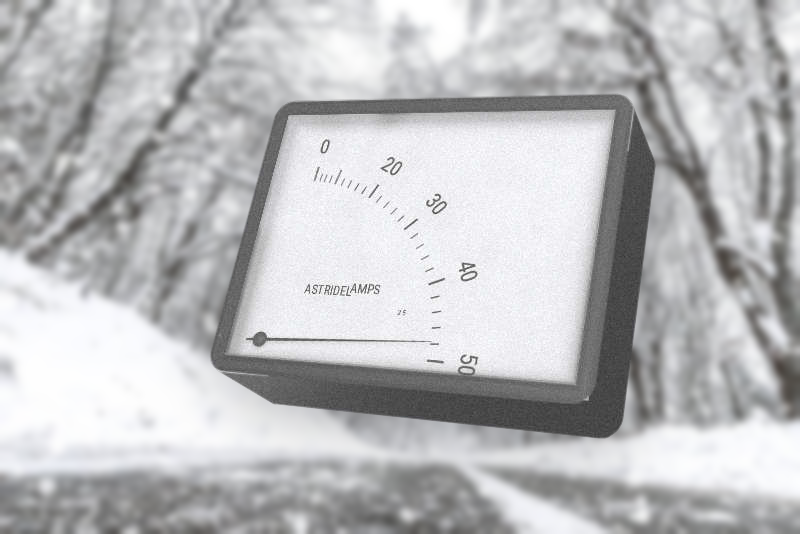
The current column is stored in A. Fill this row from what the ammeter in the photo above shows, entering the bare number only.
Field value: 48
